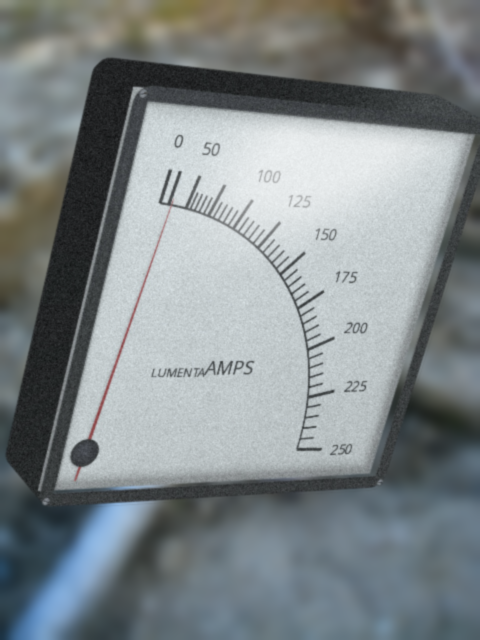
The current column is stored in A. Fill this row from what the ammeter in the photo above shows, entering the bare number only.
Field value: 25
